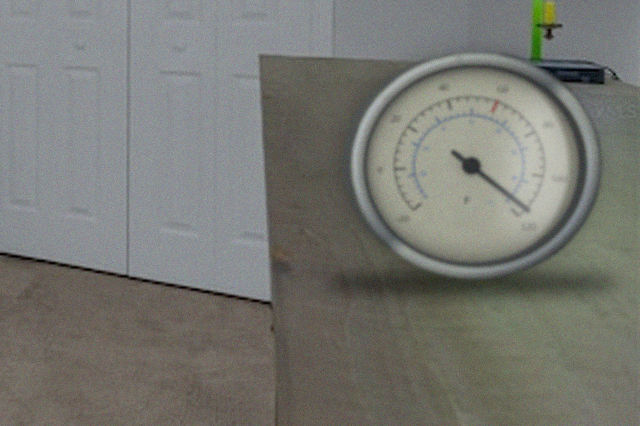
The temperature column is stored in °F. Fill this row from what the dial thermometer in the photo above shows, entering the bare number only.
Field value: 116
